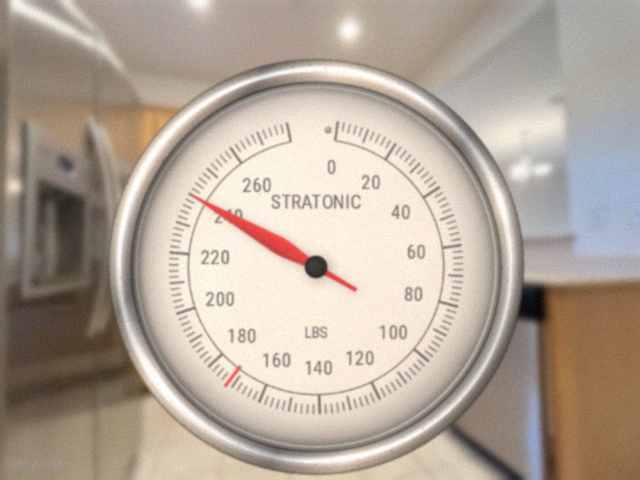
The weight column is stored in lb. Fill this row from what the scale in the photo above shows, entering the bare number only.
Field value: 240
